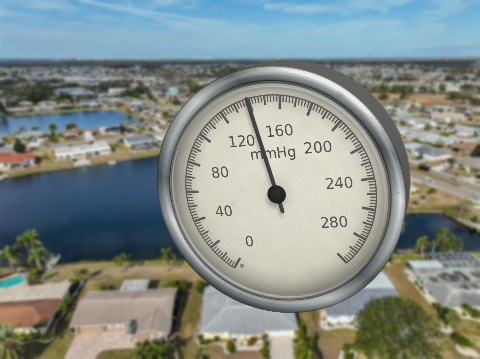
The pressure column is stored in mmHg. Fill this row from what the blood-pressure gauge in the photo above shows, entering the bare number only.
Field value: 140
